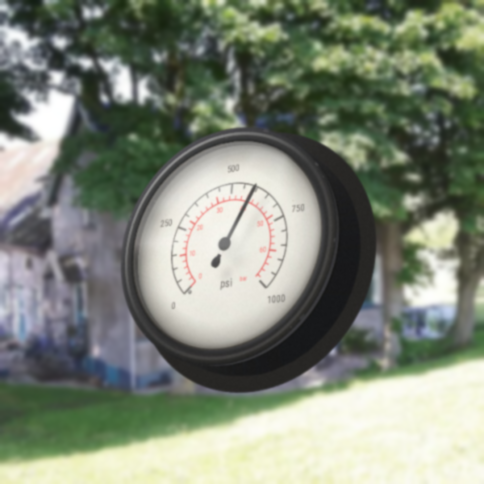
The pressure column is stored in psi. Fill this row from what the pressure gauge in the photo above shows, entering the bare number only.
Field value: 600
